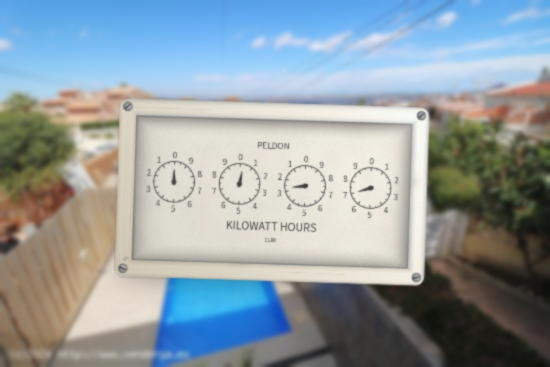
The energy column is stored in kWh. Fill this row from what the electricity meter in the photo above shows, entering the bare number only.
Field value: 27
